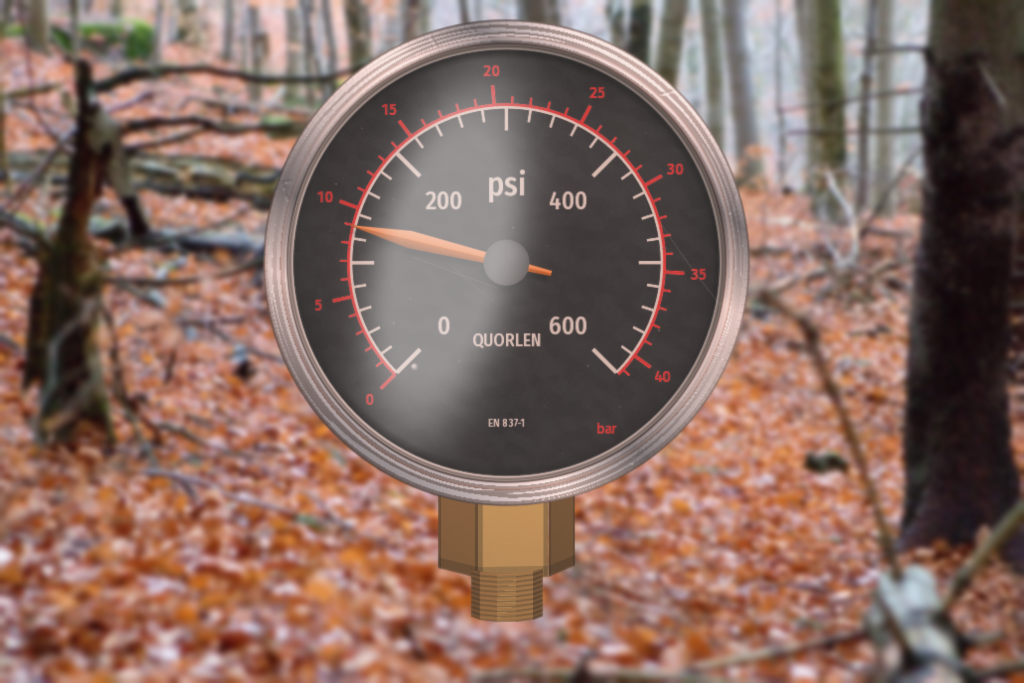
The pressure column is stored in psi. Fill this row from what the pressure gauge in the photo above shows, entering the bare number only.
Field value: 130
